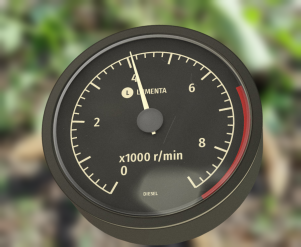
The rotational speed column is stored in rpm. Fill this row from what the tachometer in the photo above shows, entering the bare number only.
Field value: 4100
